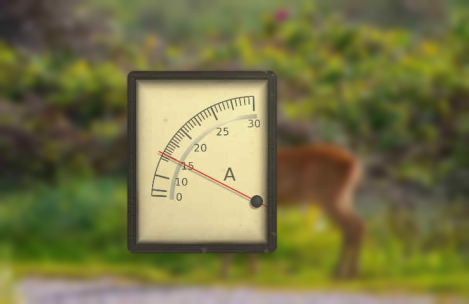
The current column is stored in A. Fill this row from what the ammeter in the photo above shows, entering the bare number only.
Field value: 15
